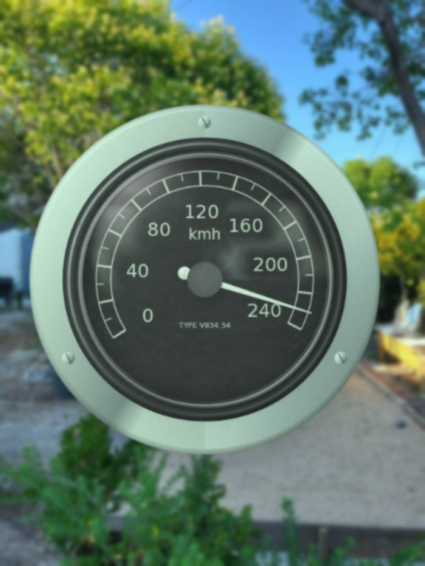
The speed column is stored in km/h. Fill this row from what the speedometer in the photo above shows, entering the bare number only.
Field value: 230
